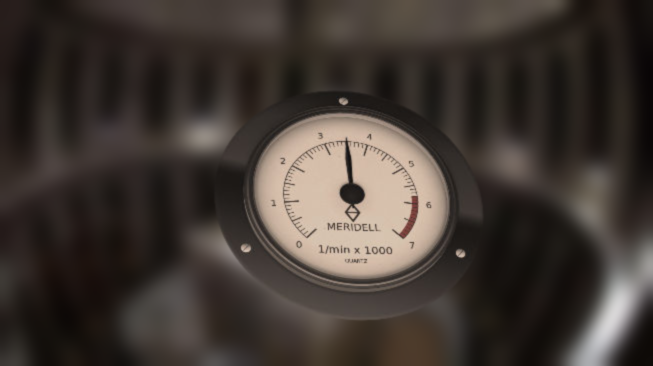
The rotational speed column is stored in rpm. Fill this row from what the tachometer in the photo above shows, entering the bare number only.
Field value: 3500
